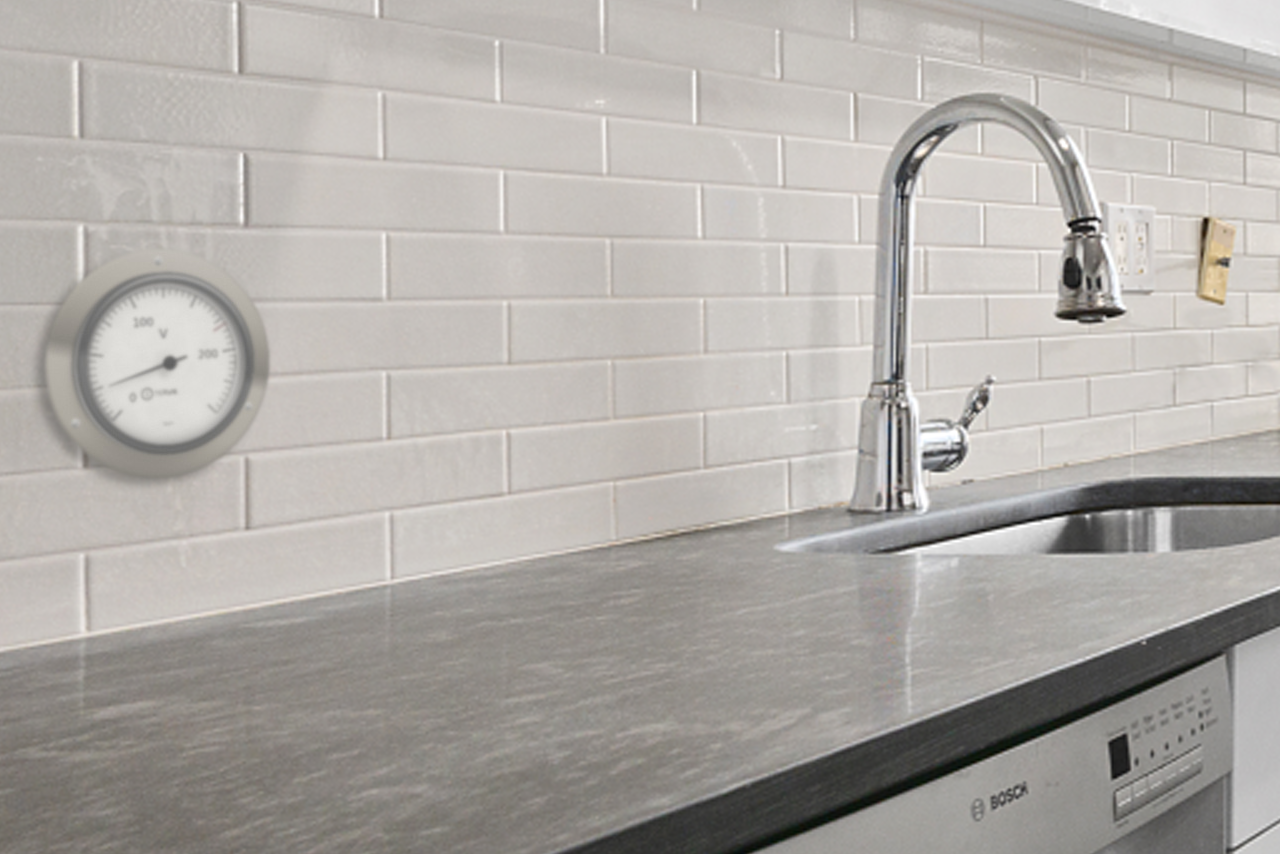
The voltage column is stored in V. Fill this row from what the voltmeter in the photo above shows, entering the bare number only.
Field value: 25
